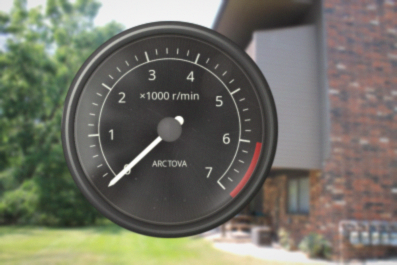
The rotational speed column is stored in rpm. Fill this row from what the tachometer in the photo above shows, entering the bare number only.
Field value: 0
